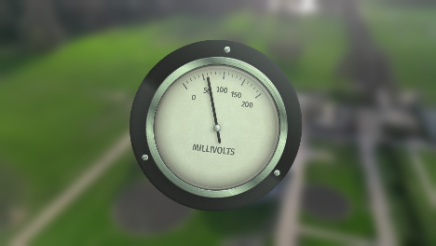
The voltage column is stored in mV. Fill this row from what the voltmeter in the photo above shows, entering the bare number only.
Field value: 60
